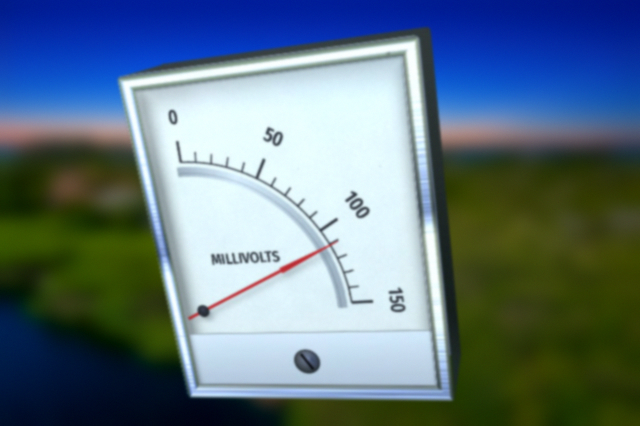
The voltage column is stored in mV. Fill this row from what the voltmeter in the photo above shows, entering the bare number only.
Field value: 110
